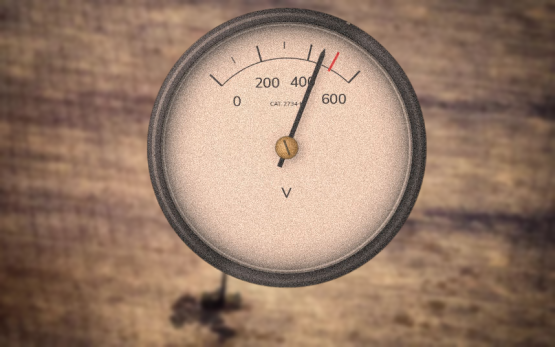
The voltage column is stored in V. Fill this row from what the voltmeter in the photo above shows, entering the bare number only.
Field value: 450
